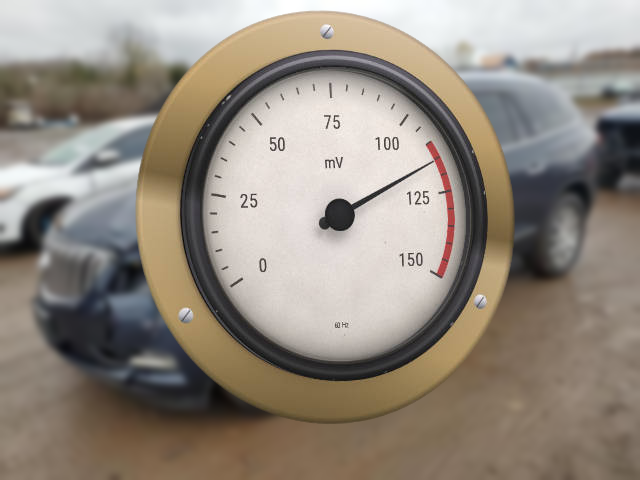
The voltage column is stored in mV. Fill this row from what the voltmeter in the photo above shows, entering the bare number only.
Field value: 115
